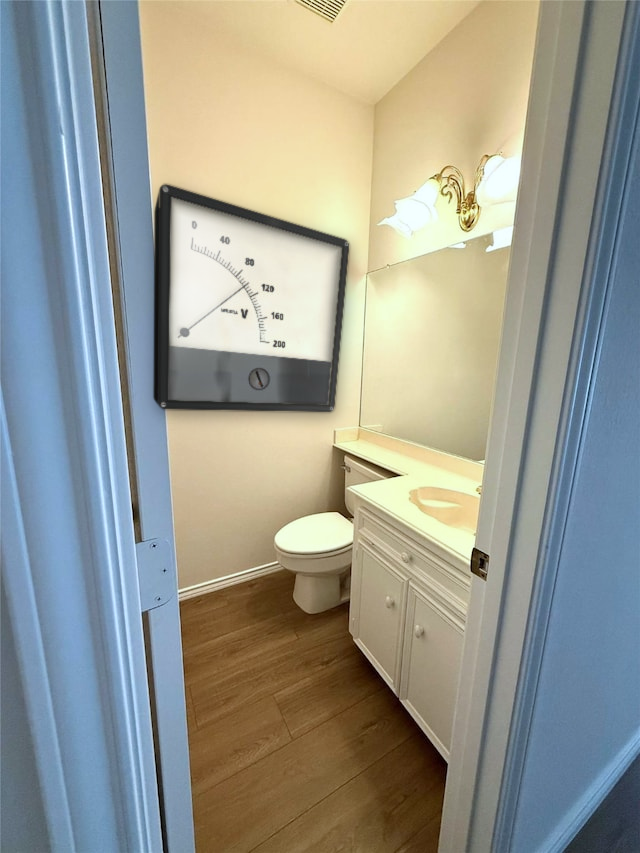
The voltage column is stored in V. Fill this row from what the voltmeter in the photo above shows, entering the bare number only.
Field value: 100
